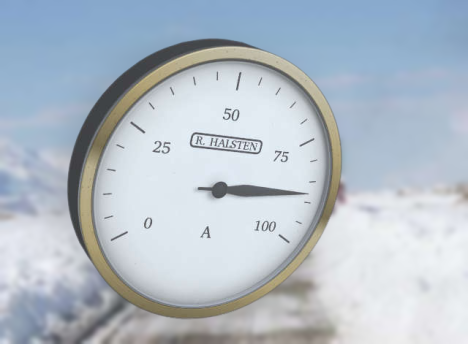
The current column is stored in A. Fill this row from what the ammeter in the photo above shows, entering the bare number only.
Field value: 87.5
